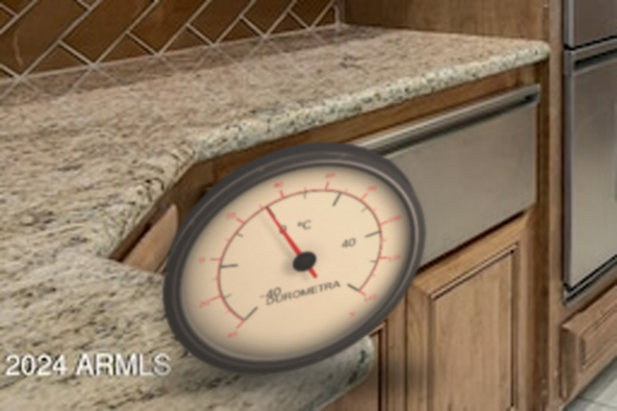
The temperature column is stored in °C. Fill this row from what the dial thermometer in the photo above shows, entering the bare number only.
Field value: 0
